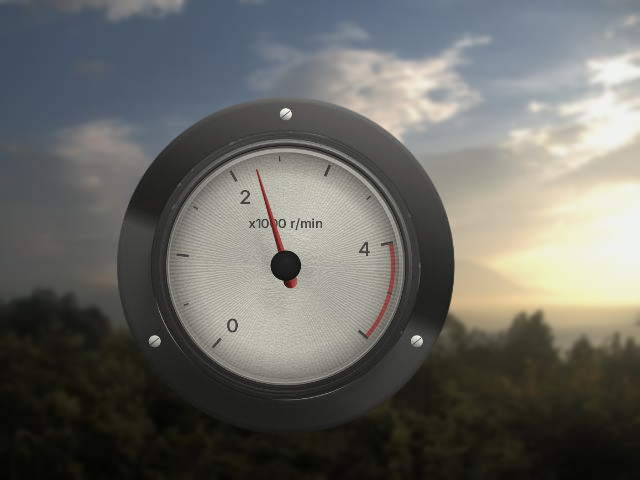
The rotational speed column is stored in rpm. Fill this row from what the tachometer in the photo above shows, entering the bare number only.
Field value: 2250
